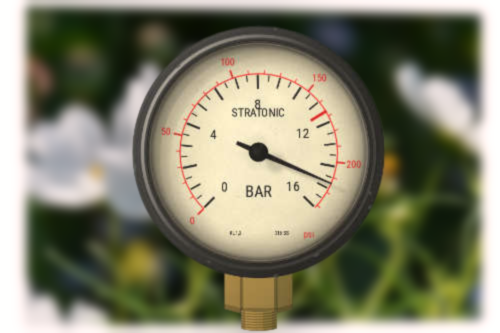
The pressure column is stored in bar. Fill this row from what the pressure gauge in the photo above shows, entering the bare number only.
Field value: 14.75
